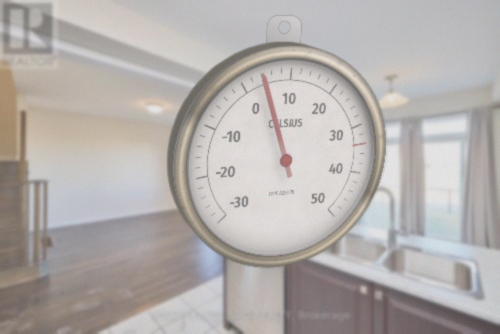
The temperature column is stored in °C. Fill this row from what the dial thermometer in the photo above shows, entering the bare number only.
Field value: 4
